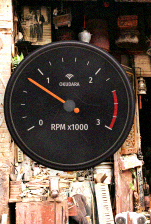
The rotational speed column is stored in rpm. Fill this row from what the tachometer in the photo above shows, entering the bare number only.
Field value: 800
